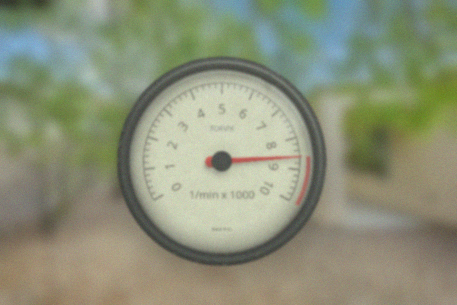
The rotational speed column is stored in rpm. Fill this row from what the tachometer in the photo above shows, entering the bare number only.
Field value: 8600
